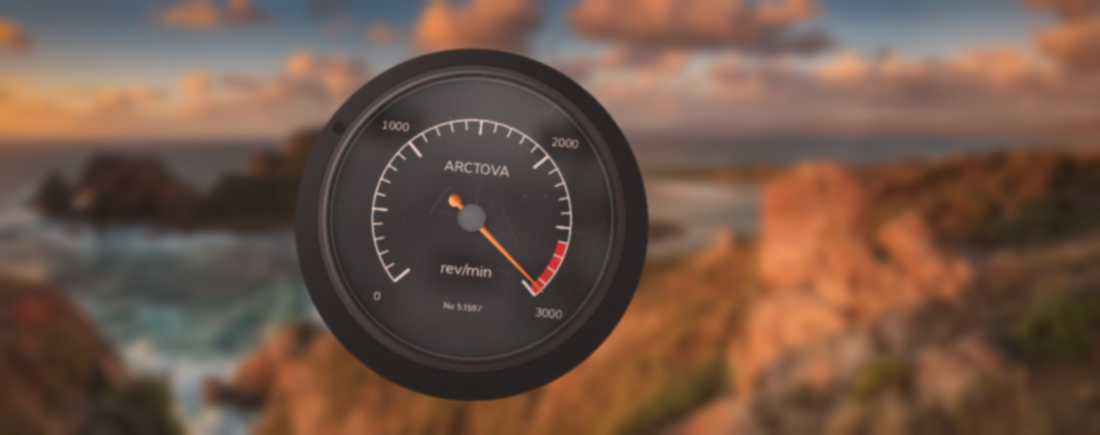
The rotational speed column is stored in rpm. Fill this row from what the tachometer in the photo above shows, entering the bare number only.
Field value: 2950
